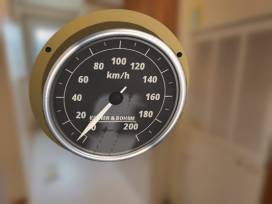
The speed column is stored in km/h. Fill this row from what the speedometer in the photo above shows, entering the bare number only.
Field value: 5
